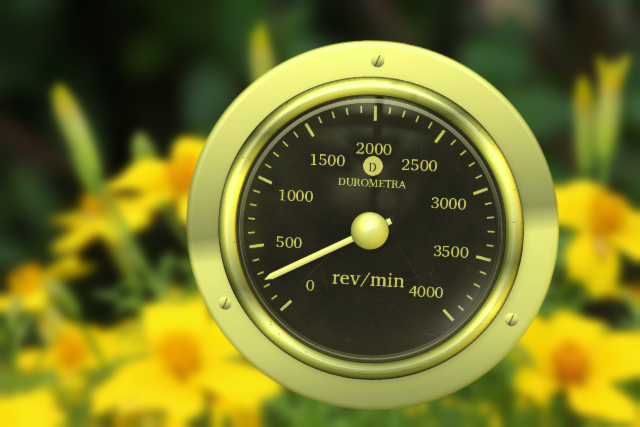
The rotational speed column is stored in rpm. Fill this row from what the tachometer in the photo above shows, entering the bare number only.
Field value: 250
